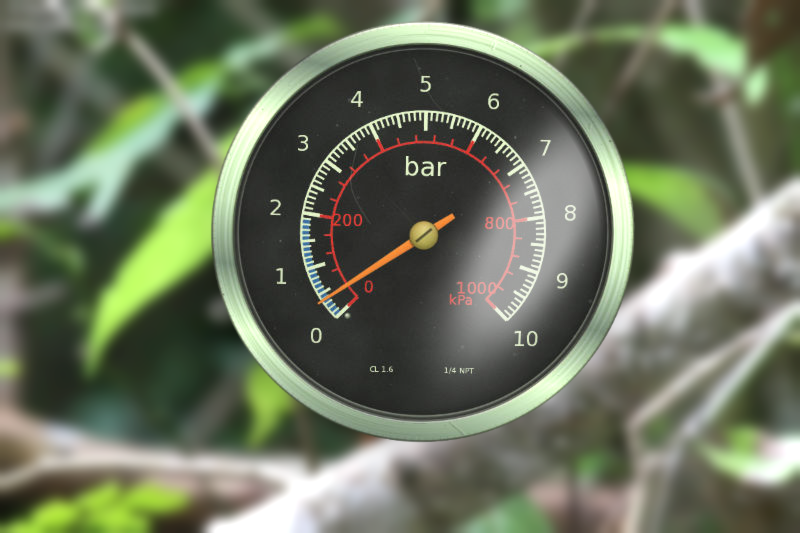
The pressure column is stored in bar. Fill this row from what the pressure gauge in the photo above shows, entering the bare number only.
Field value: 0.4
